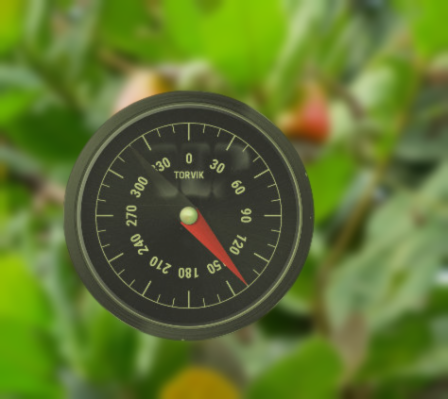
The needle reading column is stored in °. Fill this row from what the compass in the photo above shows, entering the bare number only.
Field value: 140
